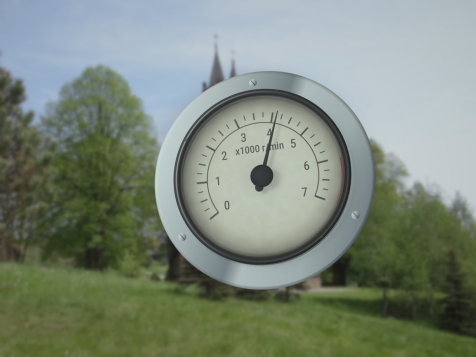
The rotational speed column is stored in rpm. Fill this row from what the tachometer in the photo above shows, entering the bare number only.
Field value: 4125
